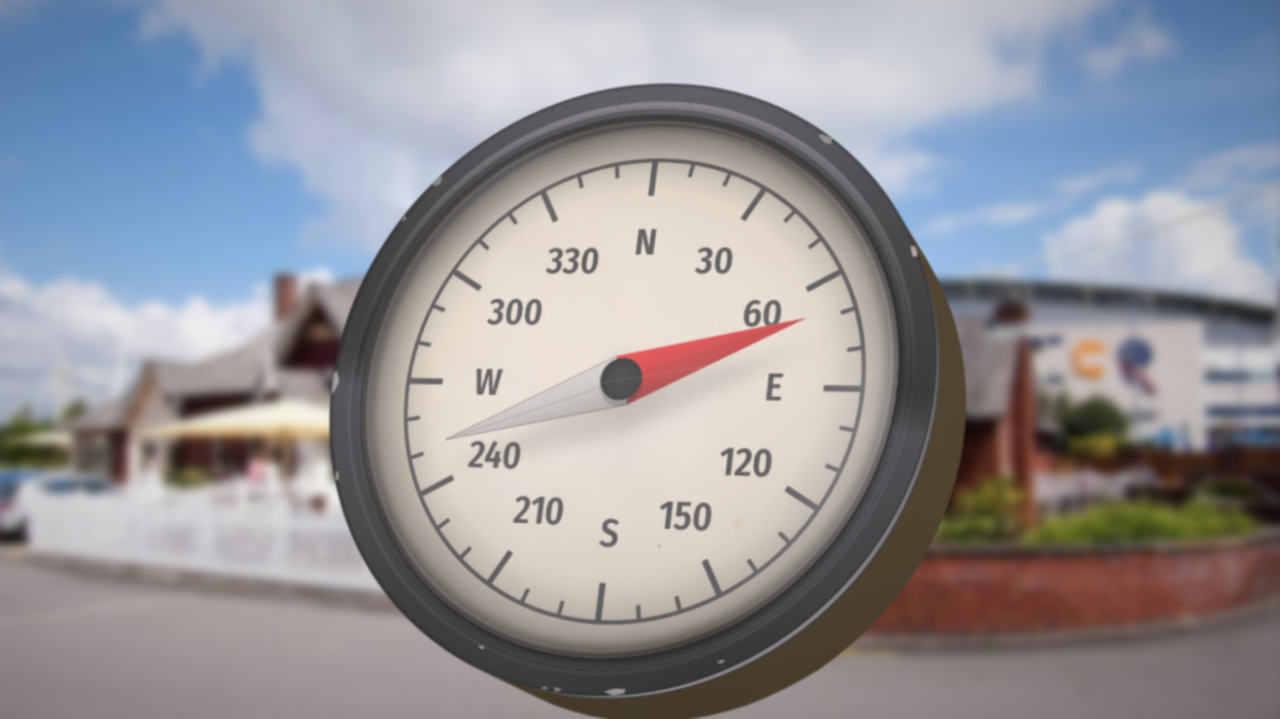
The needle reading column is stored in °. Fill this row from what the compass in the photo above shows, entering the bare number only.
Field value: 70
